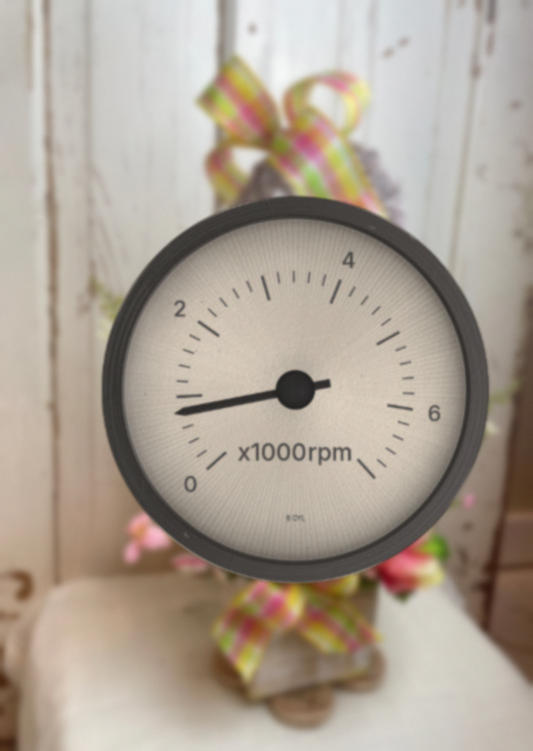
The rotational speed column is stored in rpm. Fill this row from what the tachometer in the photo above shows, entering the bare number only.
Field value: 800
